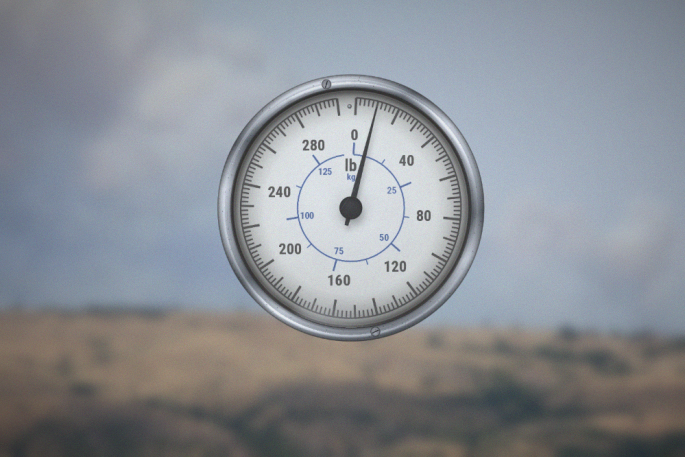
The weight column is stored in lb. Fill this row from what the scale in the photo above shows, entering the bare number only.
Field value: 10
